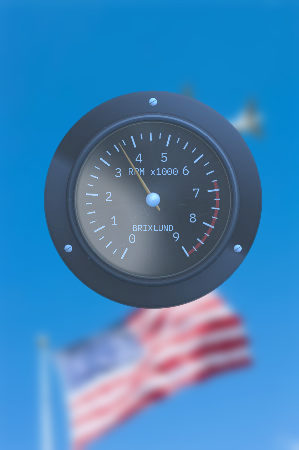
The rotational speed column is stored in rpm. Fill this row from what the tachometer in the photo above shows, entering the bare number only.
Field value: 3625
